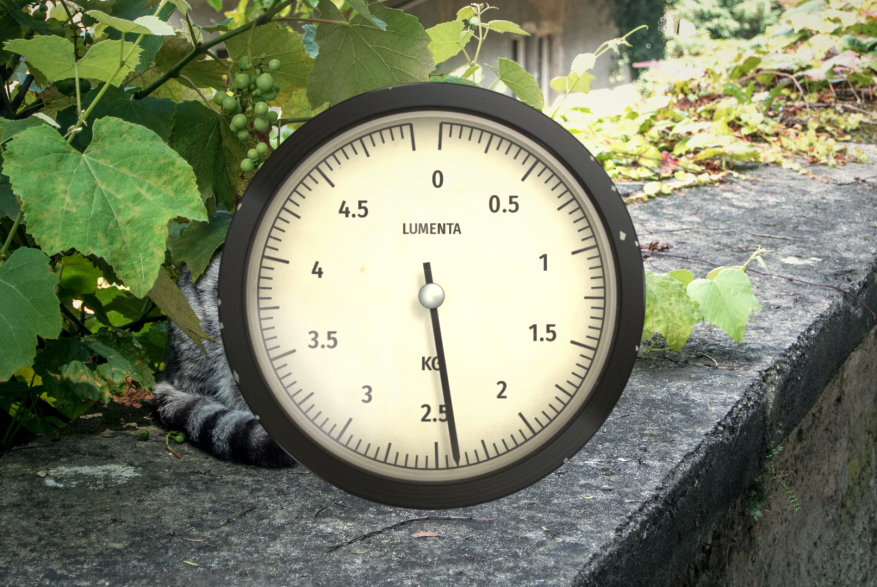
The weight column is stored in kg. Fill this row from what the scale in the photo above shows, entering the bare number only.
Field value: 2.4
